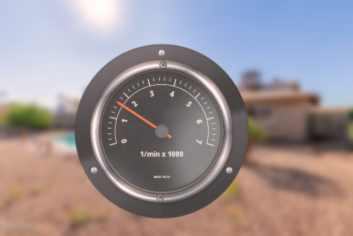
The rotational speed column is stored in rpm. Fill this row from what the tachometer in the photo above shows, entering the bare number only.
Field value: 1600
